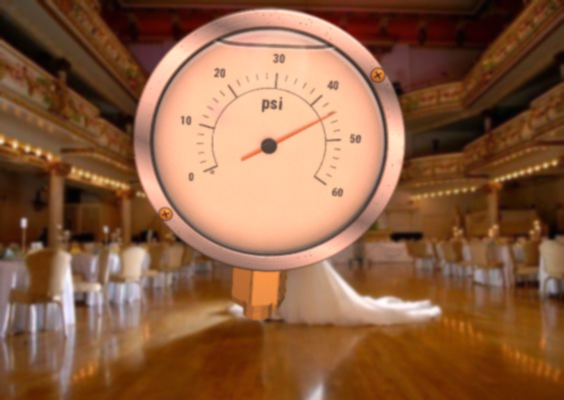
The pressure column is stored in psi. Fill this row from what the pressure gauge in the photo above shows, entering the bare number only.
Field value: 44
